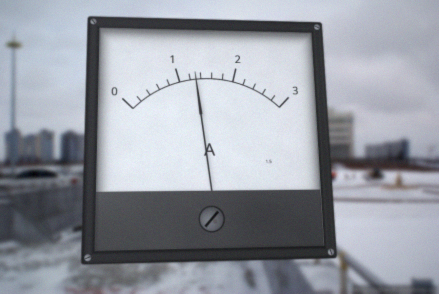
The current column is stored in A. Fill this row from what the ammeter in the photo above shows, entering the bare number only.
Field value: 1.3
